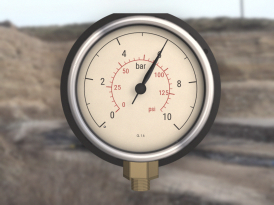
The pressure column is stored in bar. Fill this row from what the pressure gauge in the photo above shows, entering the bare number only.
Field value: 6
